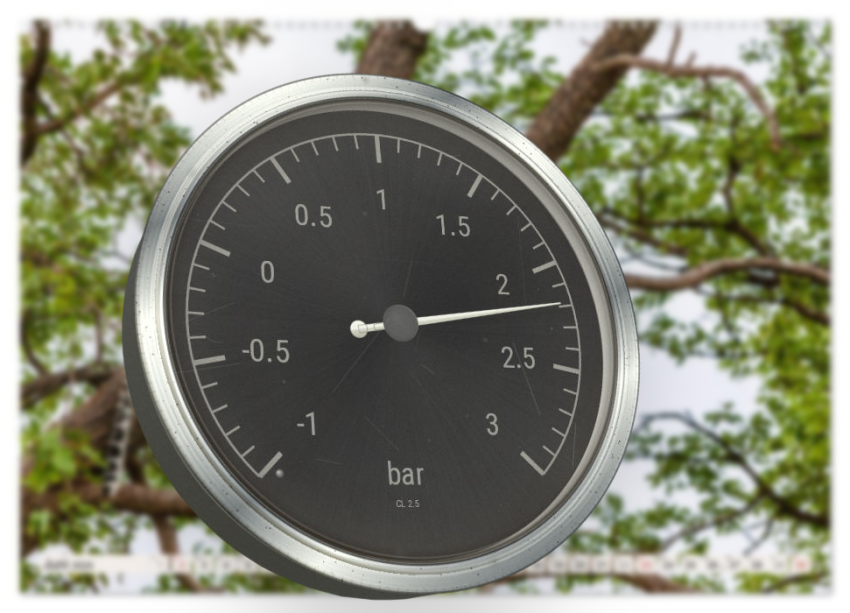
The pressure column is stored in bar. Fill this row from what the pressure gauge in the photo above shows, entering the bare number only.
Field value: 2.2
